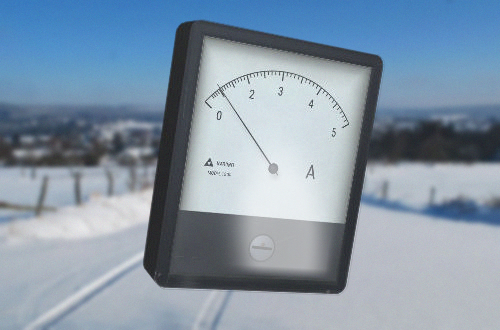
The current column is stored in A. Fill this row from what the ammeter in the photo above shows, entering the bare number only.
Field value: 1
